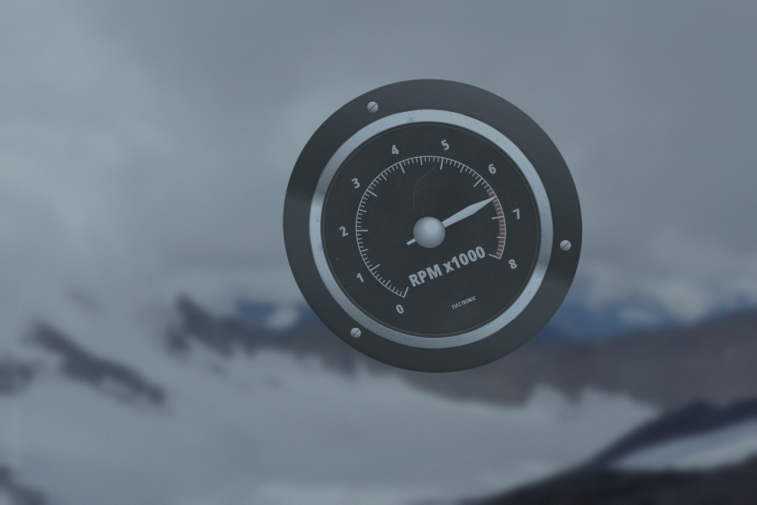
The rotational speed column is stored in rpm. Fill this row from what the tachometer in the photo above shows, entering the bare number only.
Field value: 6500
